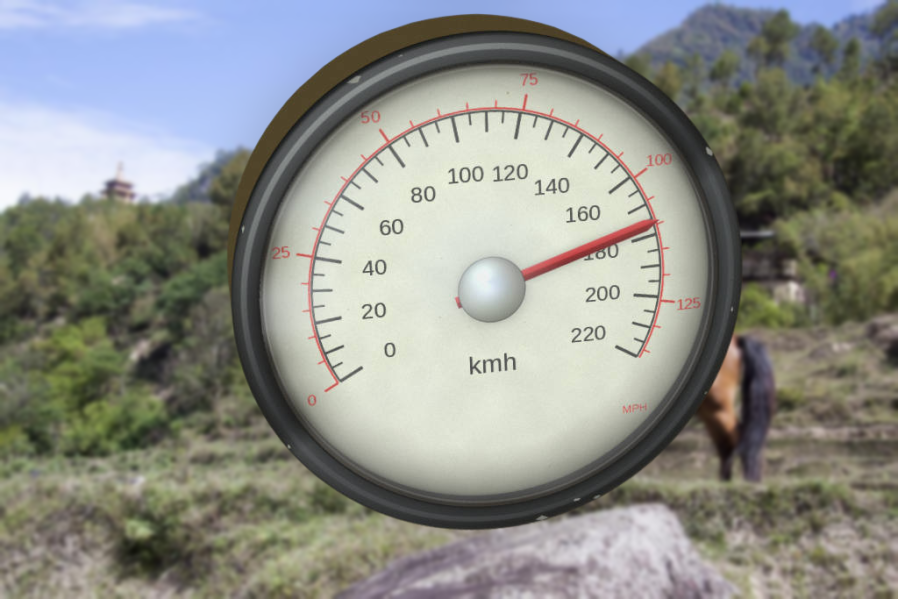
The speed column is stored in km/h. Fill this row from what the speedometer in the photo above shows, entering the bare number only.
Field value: 175
